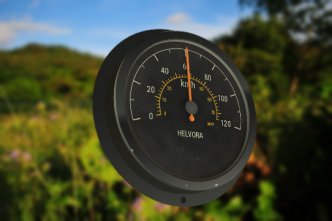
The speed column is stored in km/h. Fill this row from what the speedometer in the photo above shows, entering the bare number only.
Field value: 60
